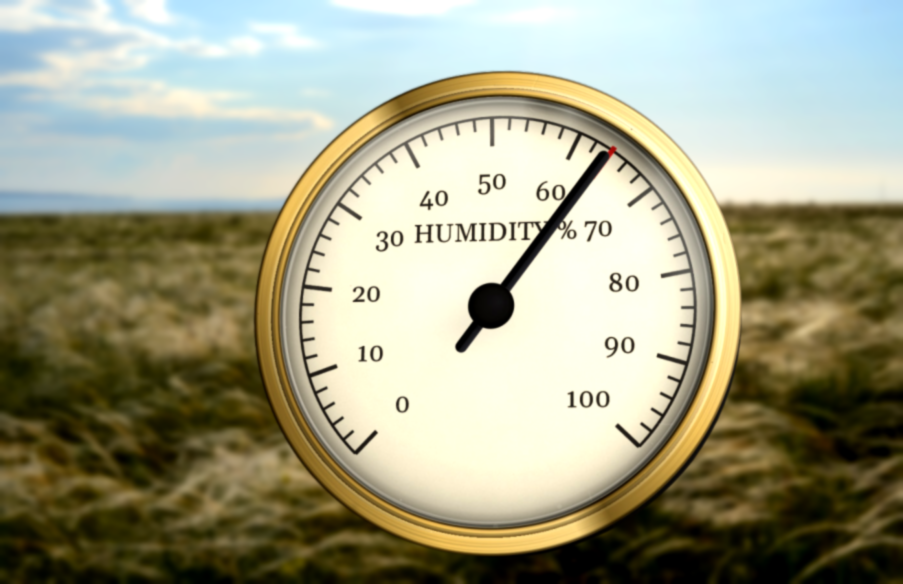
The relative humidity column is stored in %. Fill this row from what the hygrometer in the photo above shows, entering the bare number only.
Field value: 64
